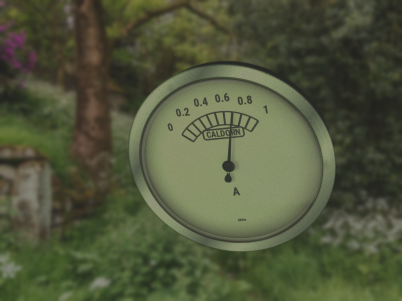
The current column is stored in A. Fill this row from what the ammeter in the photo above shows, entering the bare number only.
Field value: 0.7
